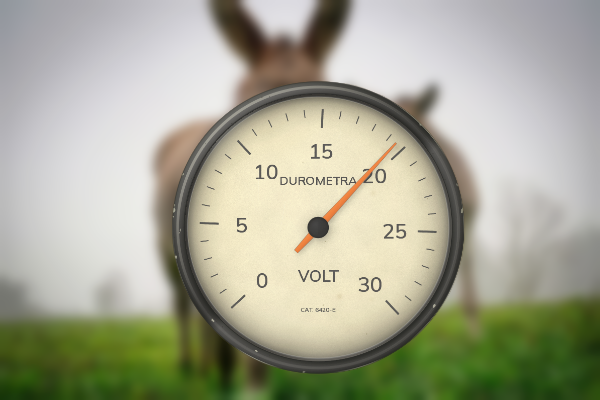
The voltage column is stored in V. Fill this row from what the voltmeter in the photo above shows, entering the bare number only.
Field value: 19.5
